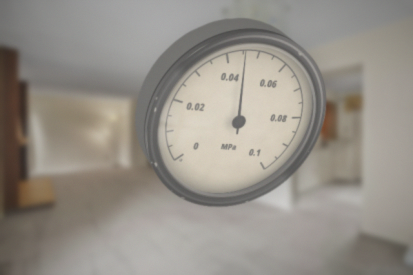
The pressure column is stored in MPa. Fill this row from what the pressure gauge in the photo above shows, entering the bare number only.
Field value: 0.045
